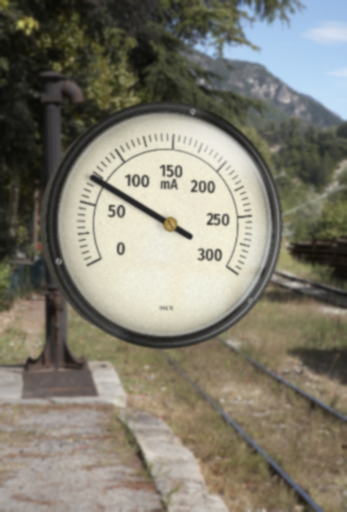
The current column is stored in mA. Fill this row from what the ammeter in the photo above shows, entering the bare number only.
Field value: 70
